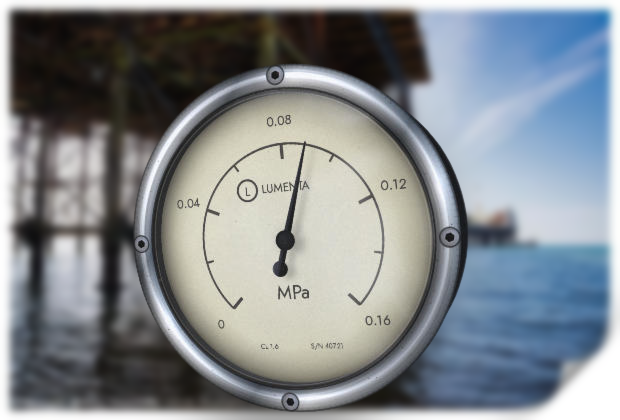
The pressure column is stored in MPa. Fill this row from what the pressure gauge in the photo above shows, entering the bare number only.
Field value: 0.09
